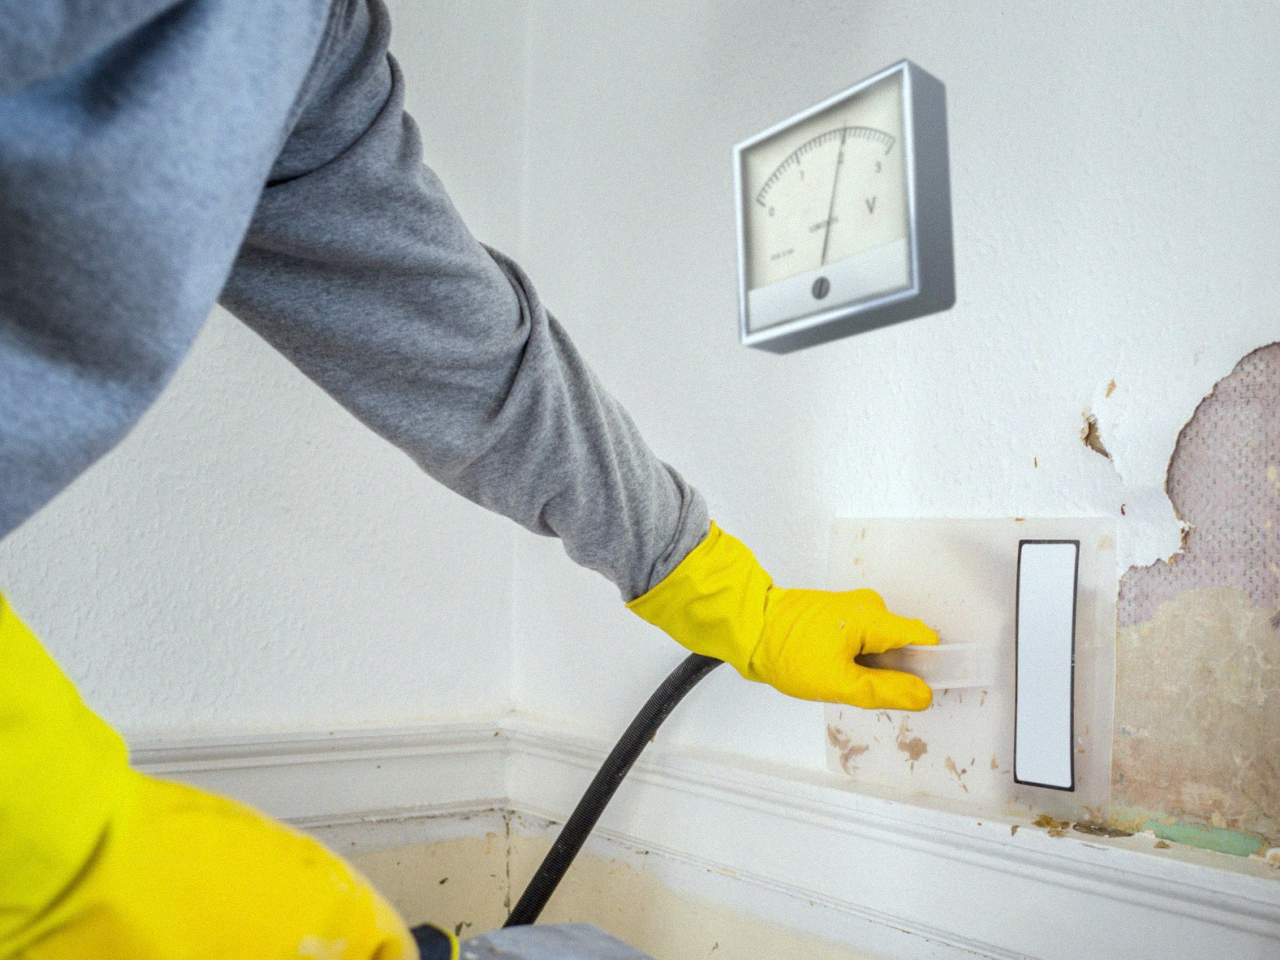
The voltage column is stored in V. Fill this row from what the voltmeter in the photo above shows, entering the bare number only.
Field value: 2
